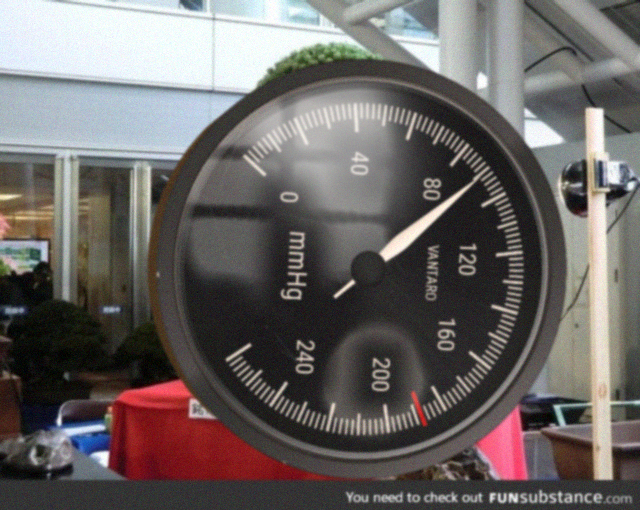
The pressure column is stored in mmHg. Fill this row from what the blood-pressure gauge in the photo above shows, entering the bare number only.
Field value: 90
